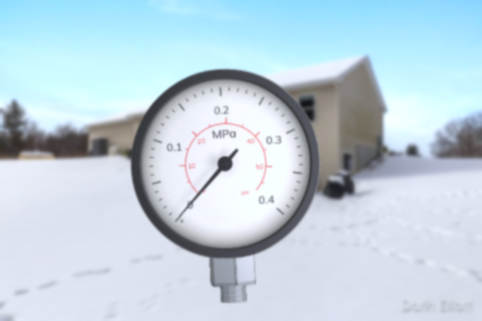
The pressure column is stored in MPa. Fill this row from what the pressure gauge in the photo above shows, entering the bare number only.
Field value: 0
